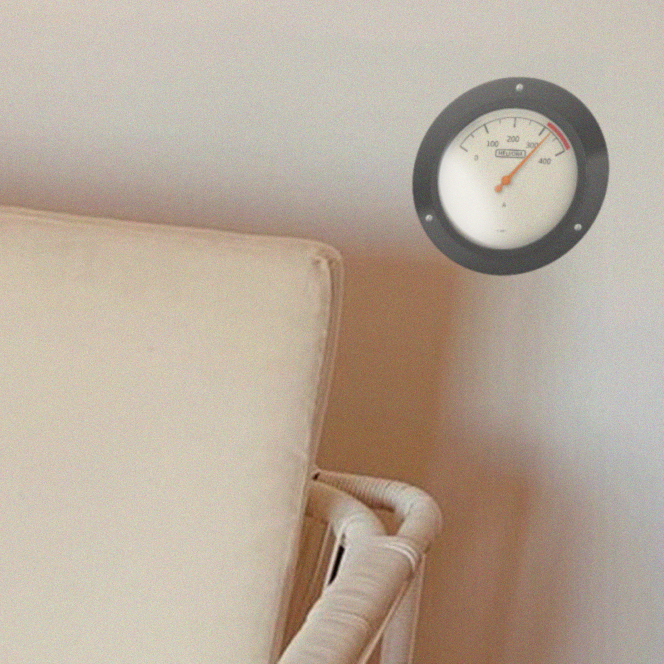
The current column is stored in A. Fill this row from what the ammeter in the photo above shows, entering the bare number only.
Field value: 325
